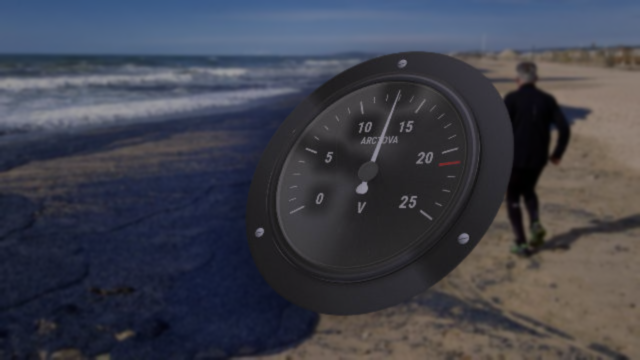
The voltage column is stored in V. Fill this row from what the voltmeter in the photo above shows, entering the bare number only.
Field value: 13
